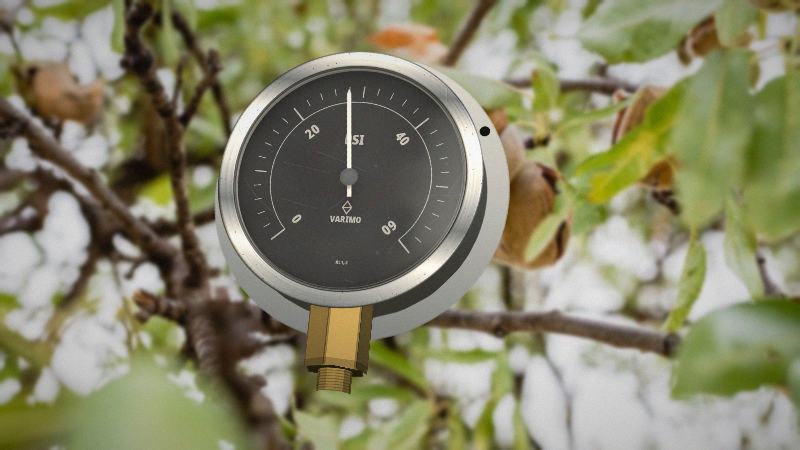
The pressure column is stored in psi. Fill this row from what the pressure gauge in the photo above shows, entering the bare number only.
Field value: 28
